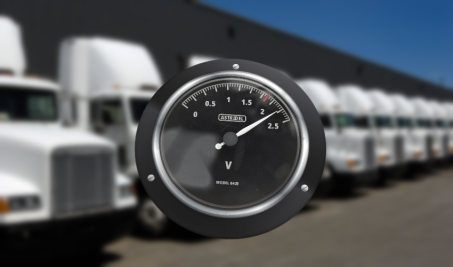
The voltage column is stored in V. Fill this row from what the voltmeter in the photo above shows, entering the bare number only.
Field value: 2.25
